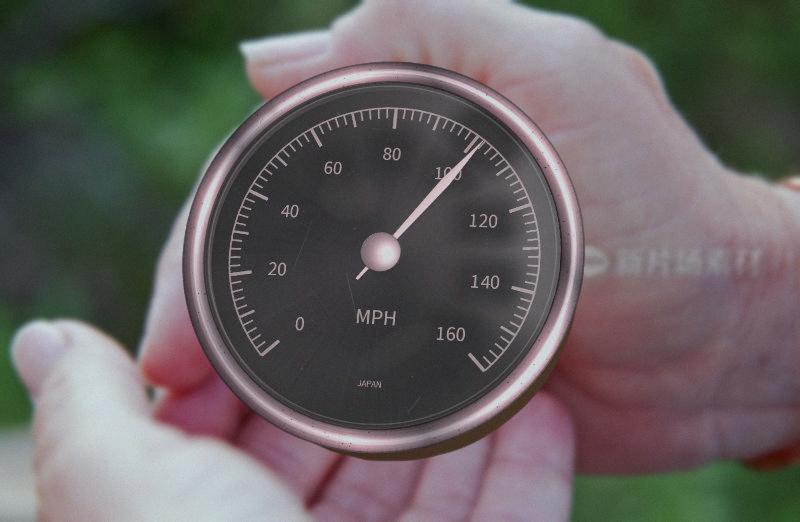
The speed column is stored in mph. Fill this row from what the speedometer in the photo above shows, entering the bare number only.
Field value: 102
